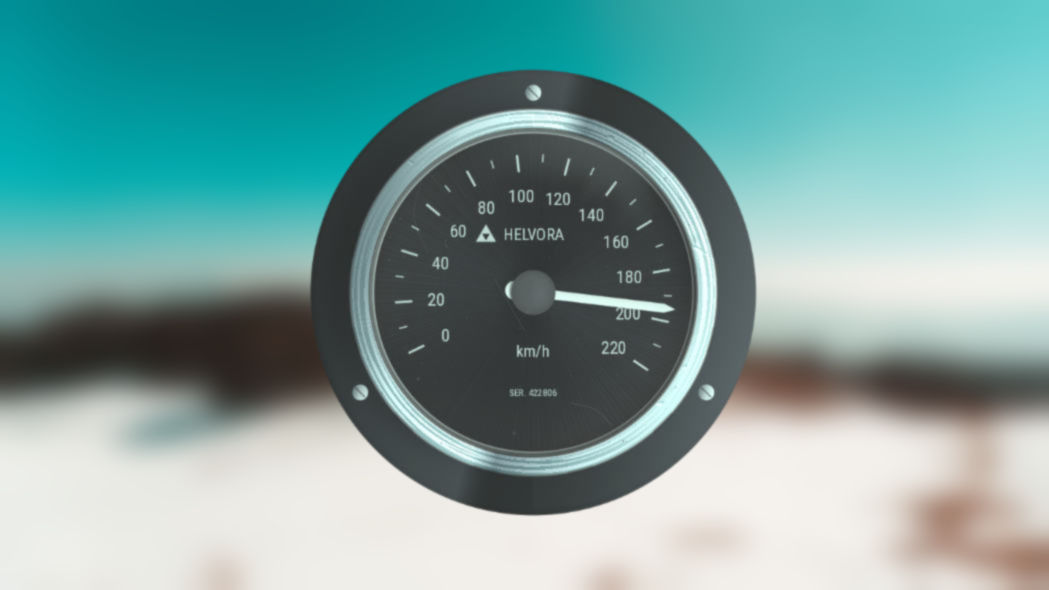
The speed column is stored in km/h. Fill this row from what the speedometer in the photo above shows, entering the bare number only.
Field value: 195
